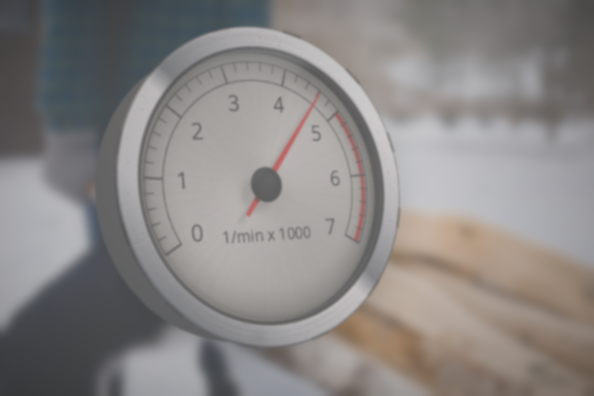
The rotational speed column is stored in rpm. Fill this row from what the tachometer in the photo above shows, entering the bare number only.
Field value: 4600
